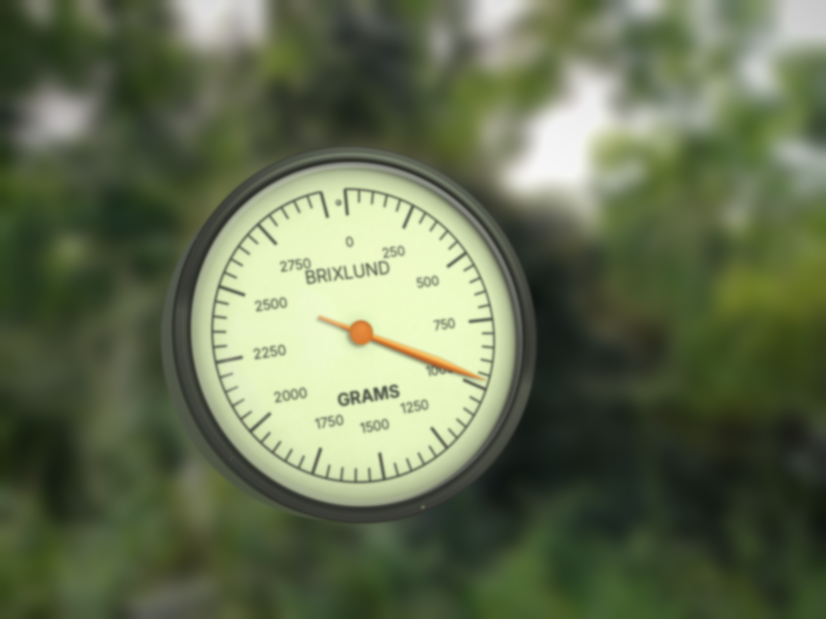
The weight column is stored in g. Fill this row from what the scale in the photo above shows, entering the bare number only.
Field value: 975
